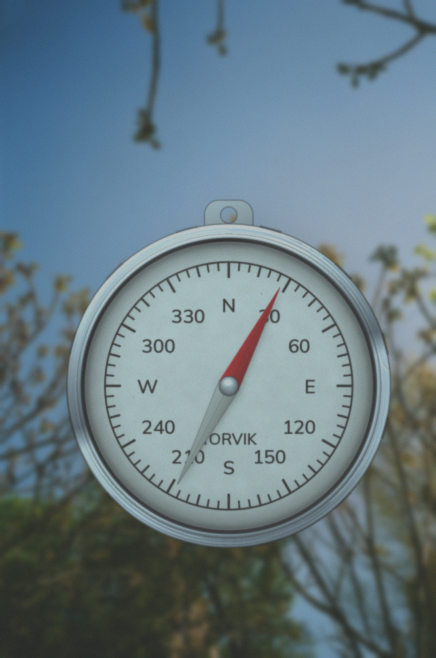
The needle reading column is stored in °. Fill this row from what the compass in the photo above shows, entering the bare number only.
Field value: 27.5
